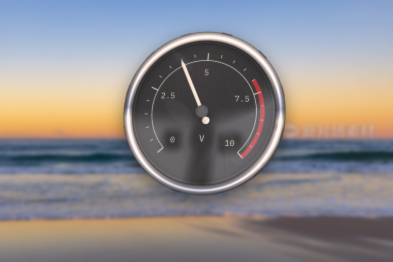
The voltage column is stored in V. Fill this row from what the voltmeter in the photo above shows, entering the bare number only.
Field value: 4
